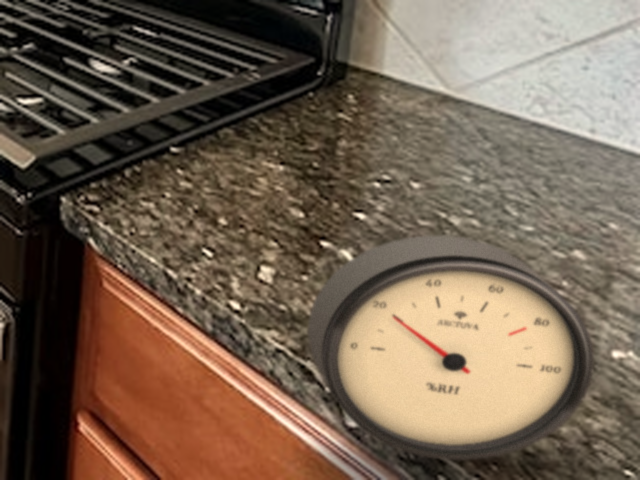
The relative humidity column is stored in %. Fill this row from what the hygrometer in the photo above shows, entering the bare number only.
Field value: 20
